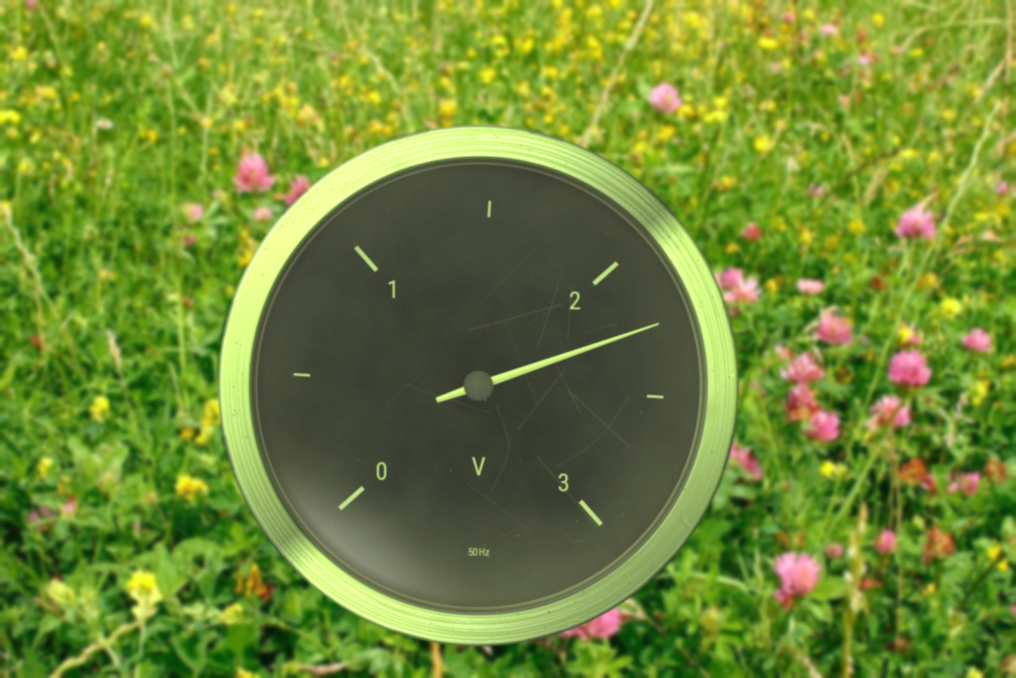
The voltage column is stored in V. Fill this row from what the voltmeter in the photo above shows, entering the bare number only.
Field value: 2.25
